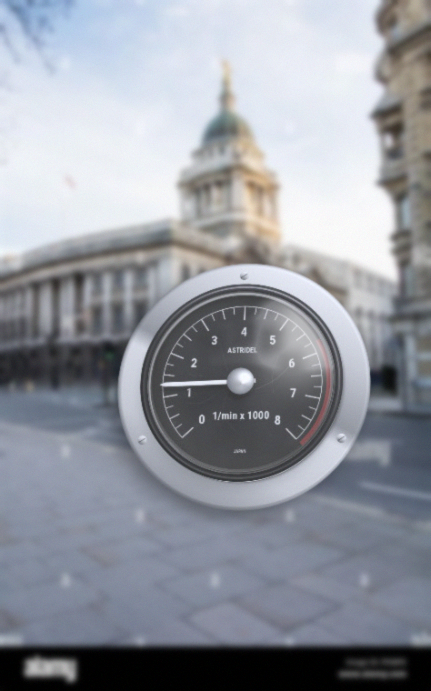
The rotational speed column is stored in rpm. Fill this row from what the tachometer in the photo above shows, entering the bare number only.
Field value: 1250
